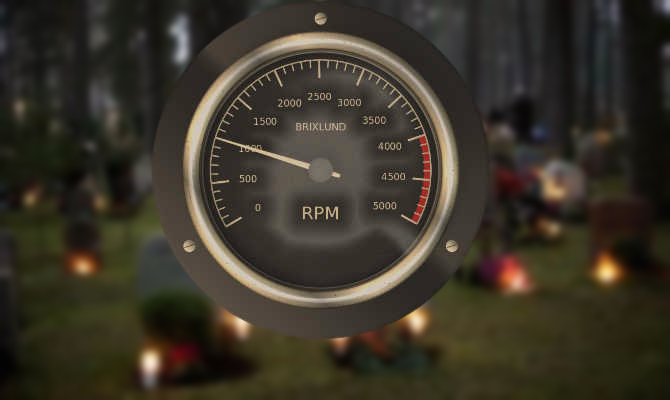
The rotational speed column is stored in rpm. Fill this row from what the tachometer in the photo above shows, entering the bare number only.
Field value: 1000
